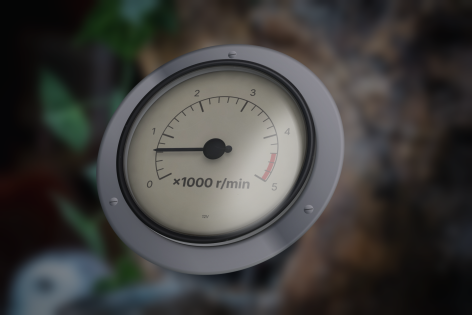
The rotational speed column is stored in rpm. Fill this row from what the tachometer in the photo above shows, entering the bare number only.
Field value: 600
